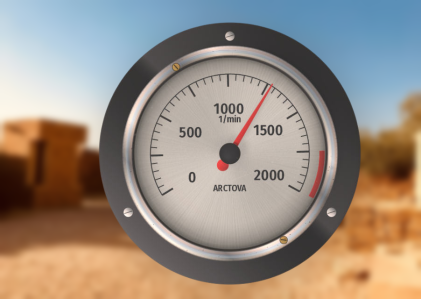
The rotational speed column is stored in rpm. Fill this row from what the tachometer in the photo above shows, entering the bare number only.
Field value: 1275
